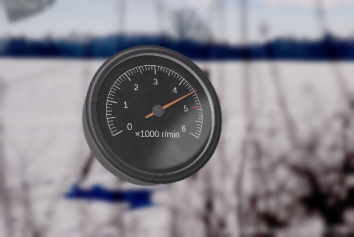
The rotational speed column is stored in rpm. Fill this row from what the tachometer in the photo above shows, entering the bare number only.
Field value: 4500
